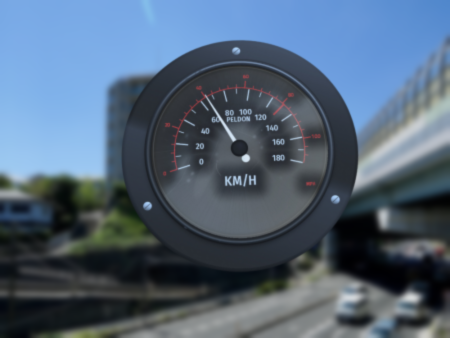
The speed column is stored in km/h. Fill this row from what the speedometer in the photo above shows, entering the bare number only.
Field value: 65
